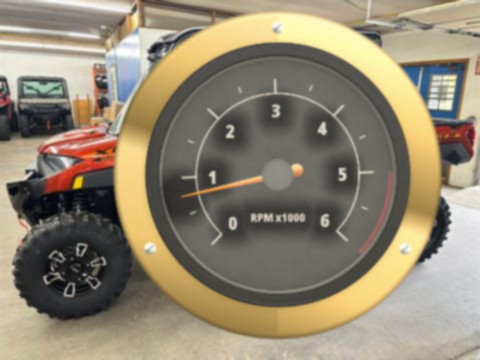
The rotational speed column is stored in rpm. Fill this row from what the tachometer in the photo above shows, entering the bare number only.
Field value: 750
